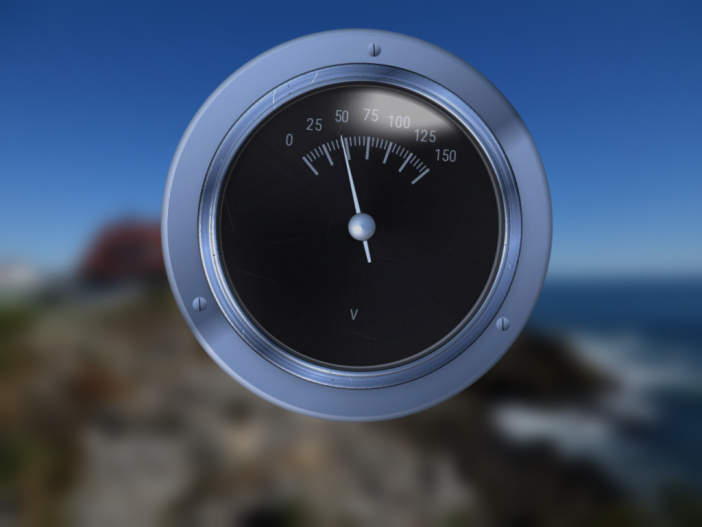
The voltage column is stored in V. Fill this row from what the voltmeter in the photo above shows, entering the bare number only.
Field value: 45
